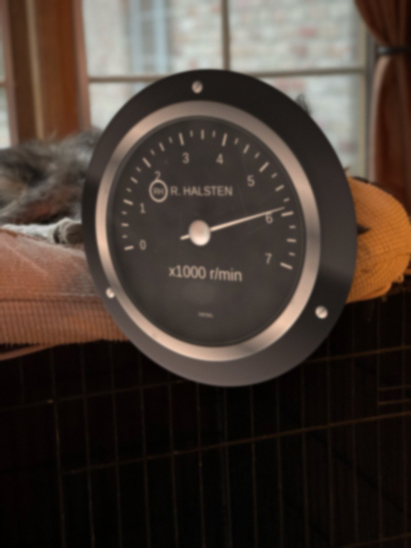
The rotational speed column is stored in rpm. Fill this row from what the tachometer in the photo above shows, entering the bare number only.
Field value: 5875
